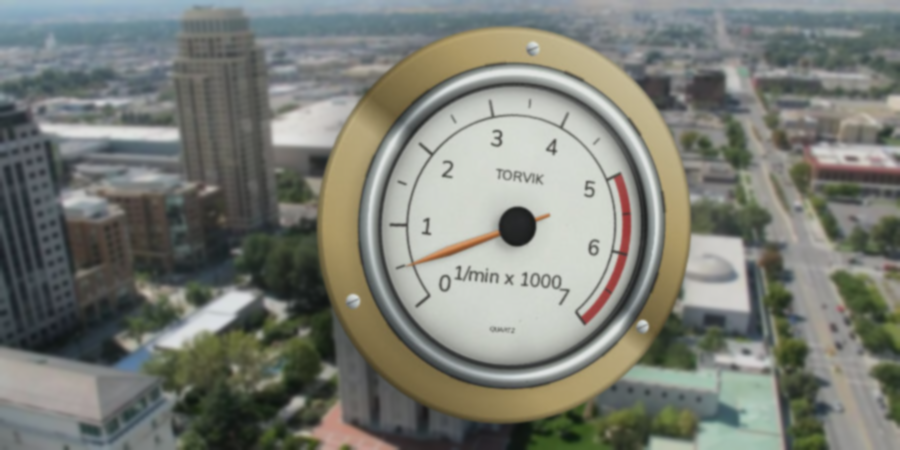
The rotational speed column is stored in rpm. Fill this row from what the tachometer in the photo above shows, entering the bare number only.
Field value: 500
